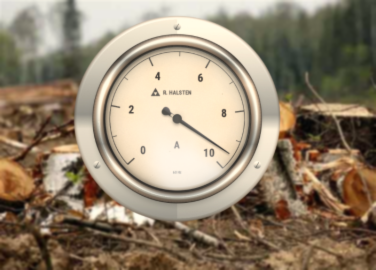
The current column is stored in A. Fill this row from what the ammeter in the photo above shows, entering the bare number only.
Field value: 9.5
